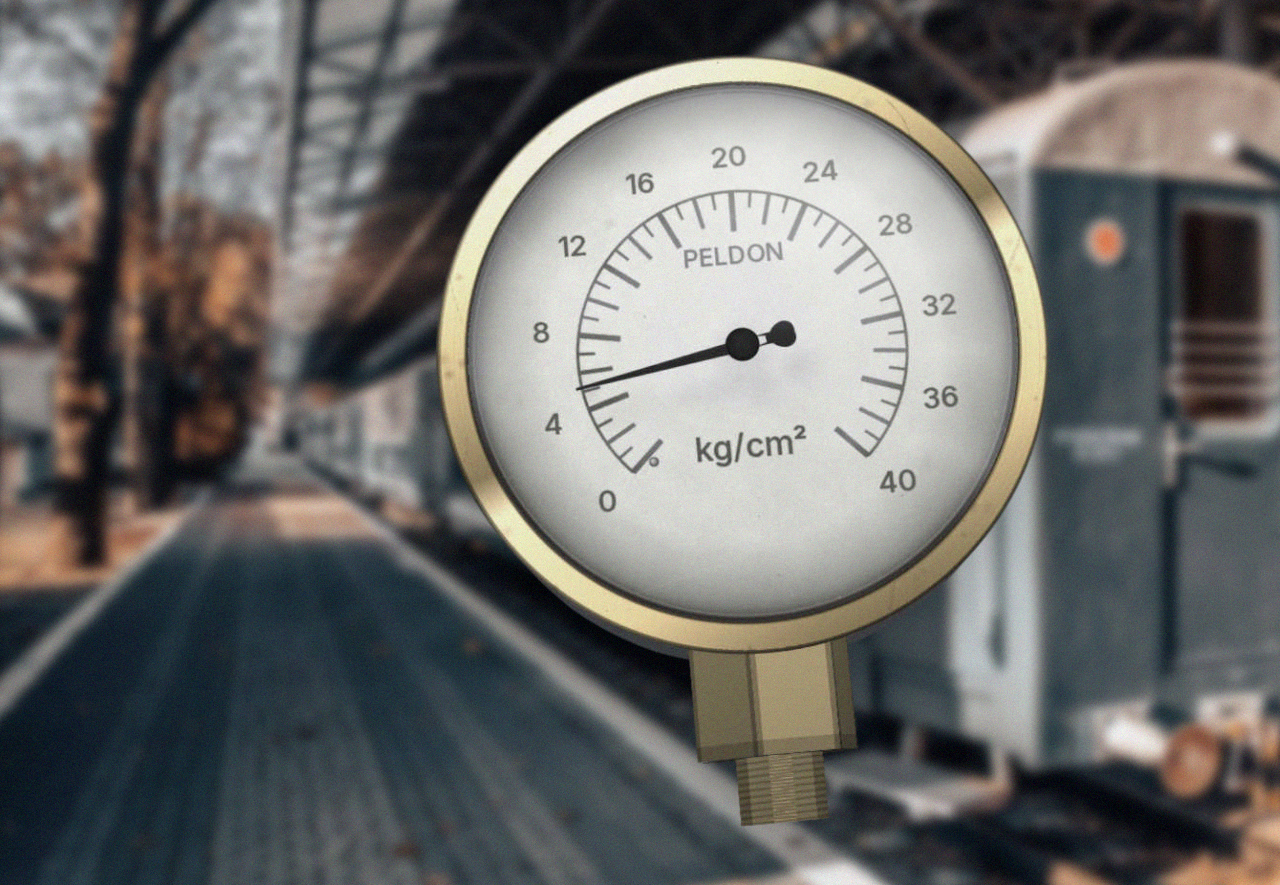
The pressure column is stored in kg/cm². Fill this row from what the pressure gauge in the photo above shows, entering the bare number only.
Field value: 5
